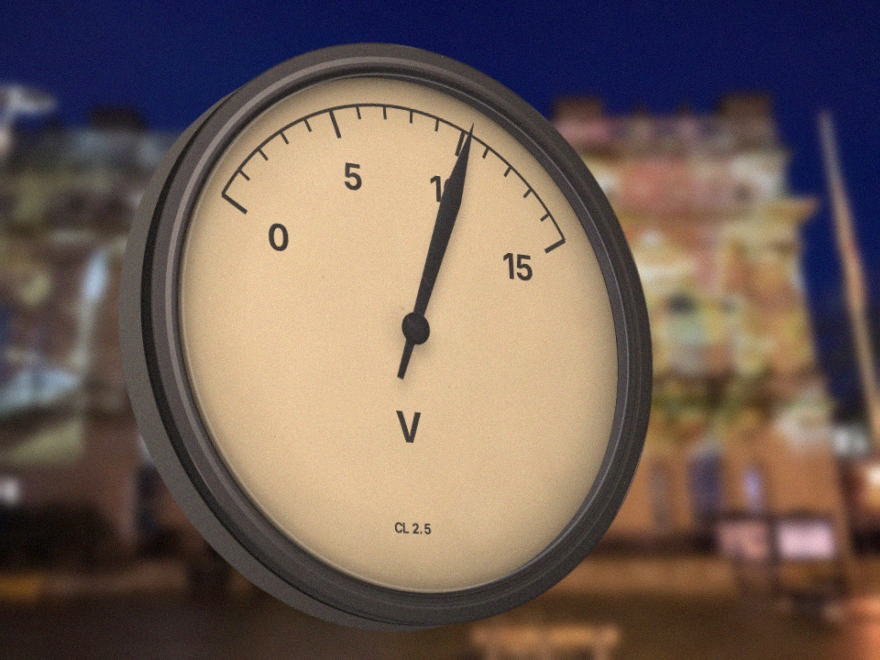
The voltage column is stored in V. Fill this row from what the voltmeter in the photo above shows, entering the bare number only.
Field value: 10
